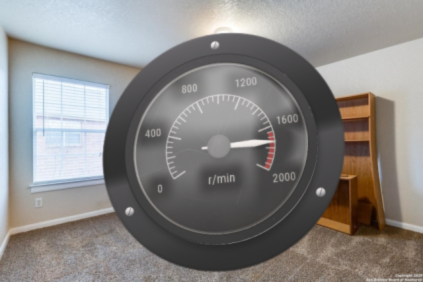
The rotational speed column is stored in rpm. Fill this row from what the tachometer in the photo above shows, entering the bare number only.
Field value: 1750
